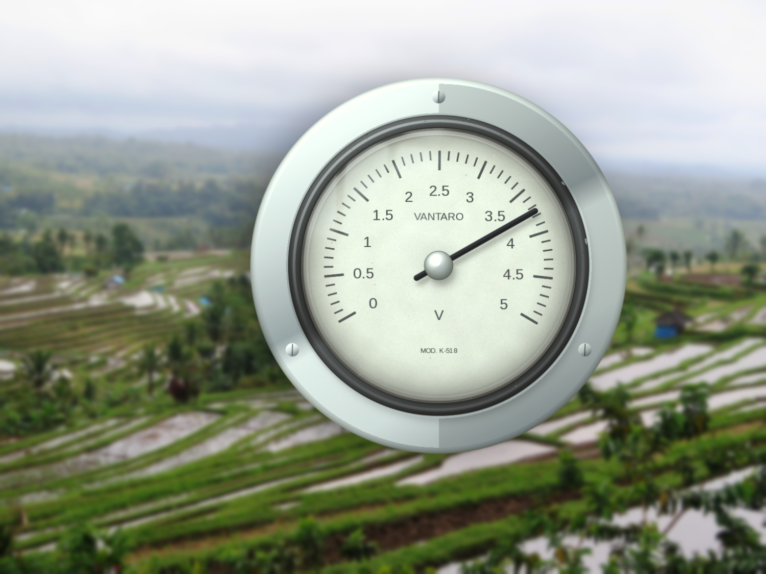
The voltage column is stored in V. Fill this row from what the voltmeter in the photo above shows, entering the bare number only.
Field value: 3.75
